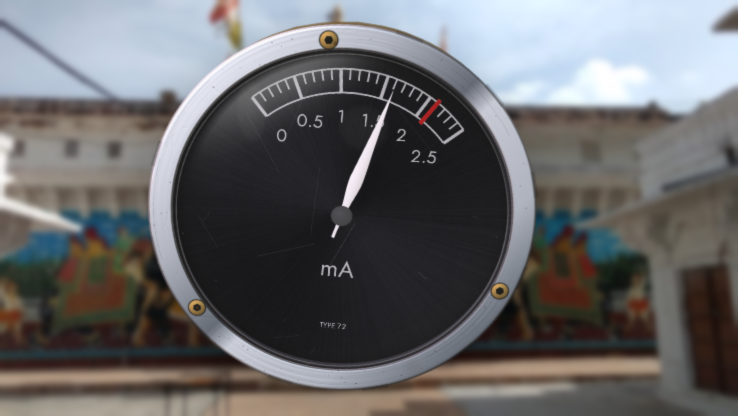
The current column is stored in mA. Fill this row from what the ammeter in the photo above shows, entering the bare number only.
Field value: 1.6
